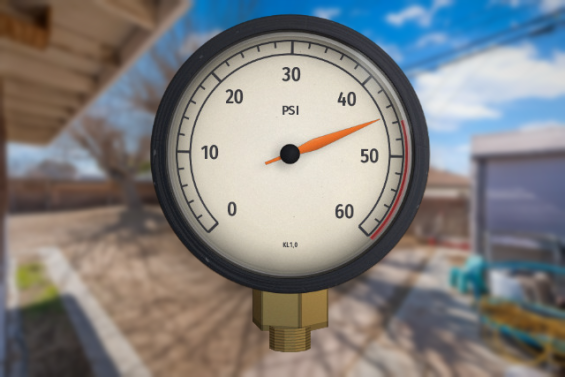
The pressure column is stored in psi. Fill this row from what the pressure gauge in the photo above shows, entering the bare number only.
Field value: 45
